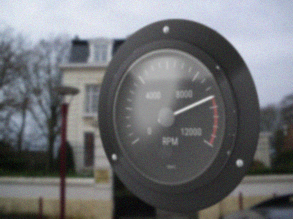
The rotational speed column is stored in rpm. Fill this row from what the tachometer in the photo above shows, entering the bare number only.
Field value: 9500
